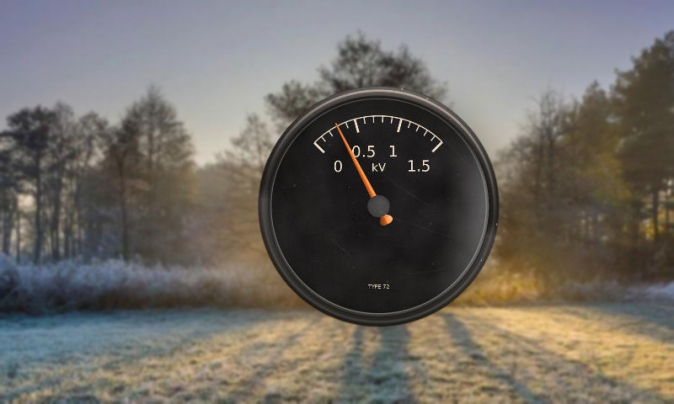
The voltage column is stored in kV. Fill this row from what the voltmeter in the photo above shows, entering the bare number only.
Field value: 0.3
